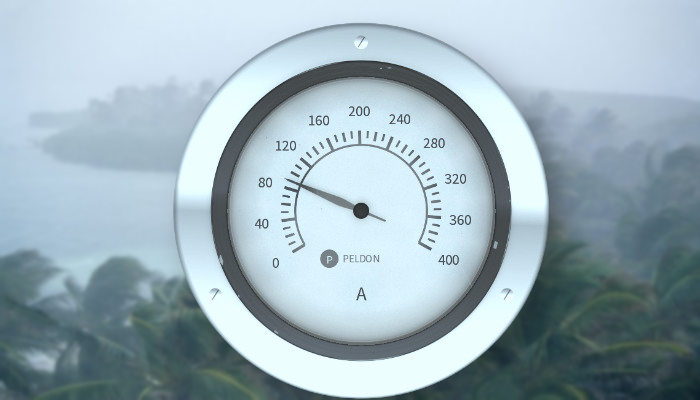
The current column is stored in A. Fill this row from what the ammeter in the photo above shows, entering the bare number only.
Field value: 90
